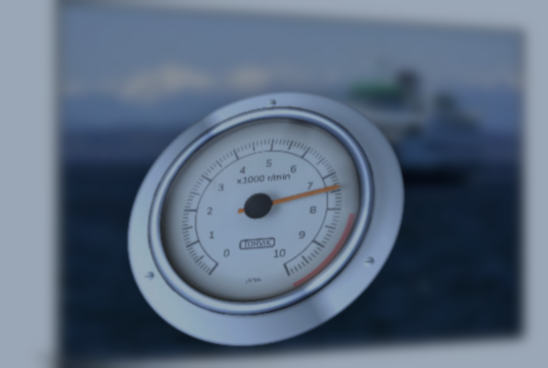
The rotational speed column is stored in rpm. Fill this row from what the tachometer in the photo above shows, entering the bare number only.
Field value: 7500
